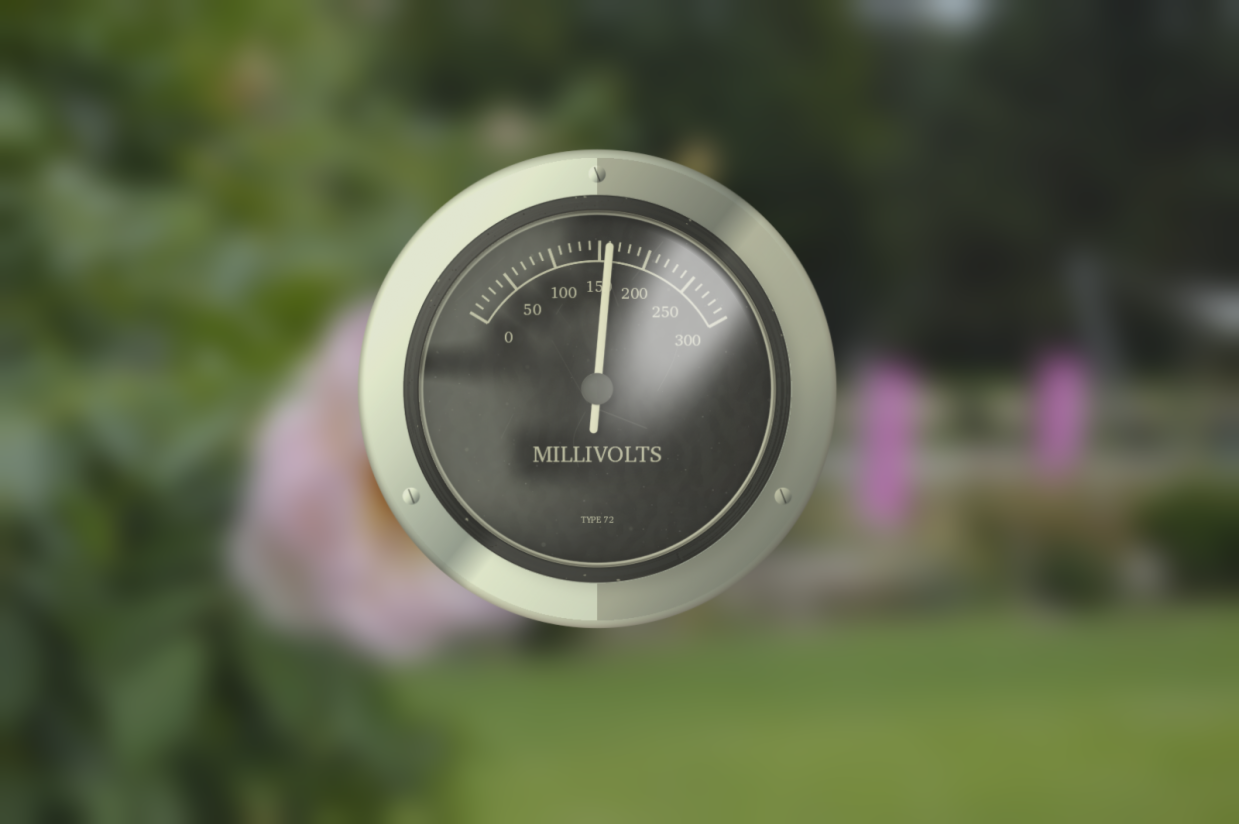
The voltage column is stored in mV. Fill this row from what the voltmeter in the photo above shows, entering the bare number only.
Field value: 160
